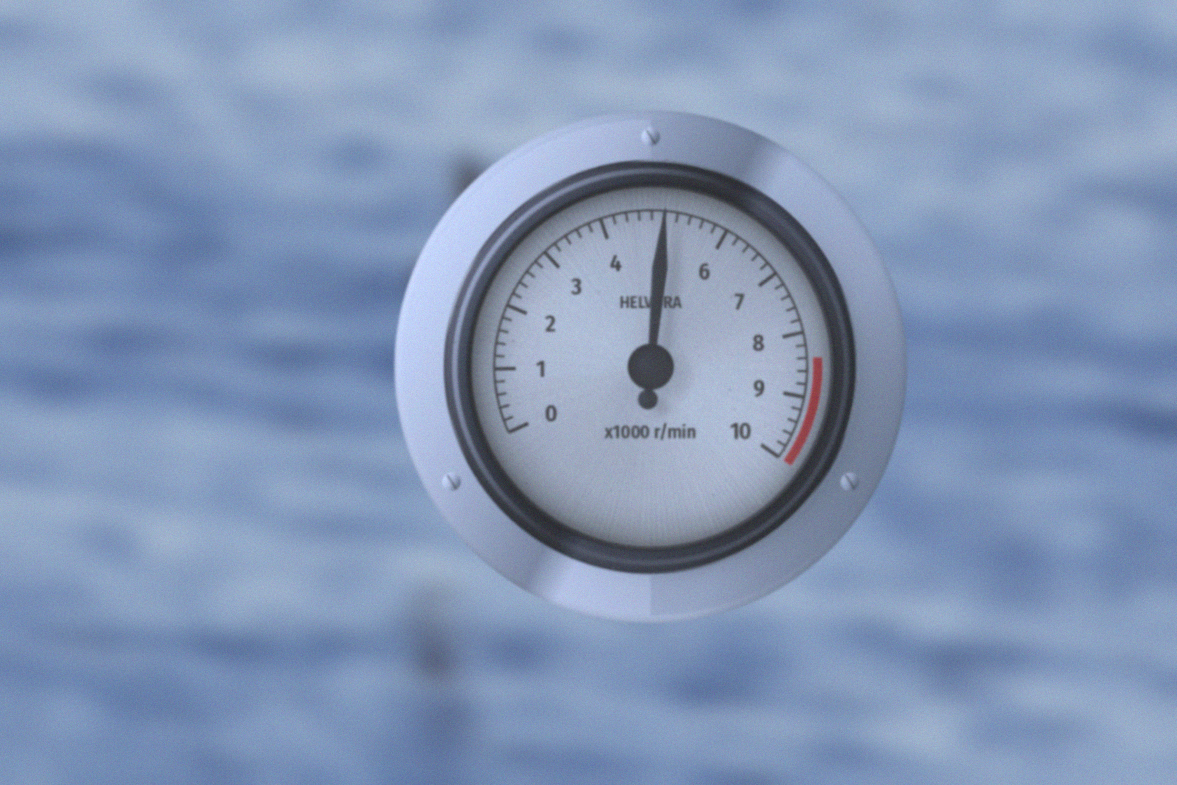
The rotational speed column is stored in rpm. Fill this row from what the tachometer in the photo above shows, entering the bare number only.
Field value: 5000
